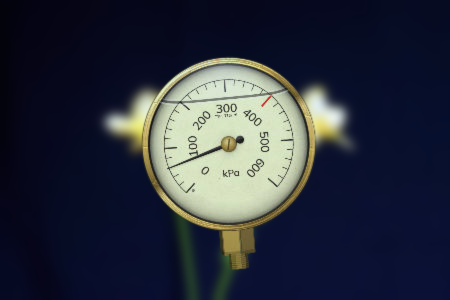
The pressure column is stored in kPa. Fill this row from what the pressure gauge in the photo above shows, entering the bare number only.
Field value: 60
